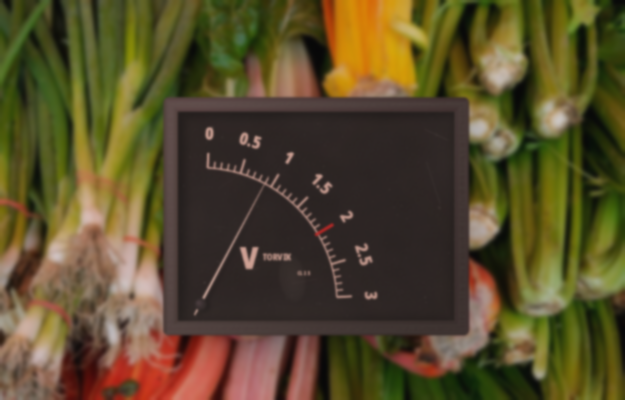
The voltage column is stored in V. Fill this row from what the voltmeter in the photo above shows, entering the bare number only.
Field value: 0.9
